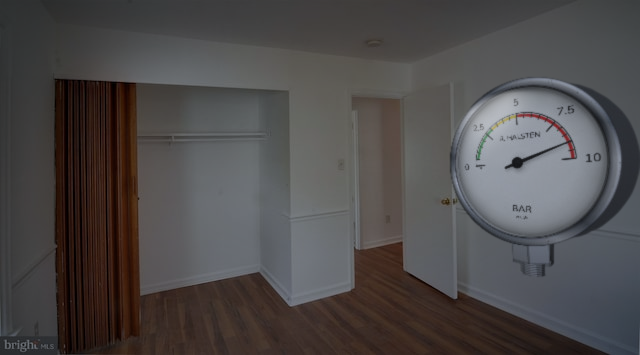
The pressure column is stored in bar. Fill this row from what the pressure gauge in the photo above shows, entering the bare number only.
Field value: 9
